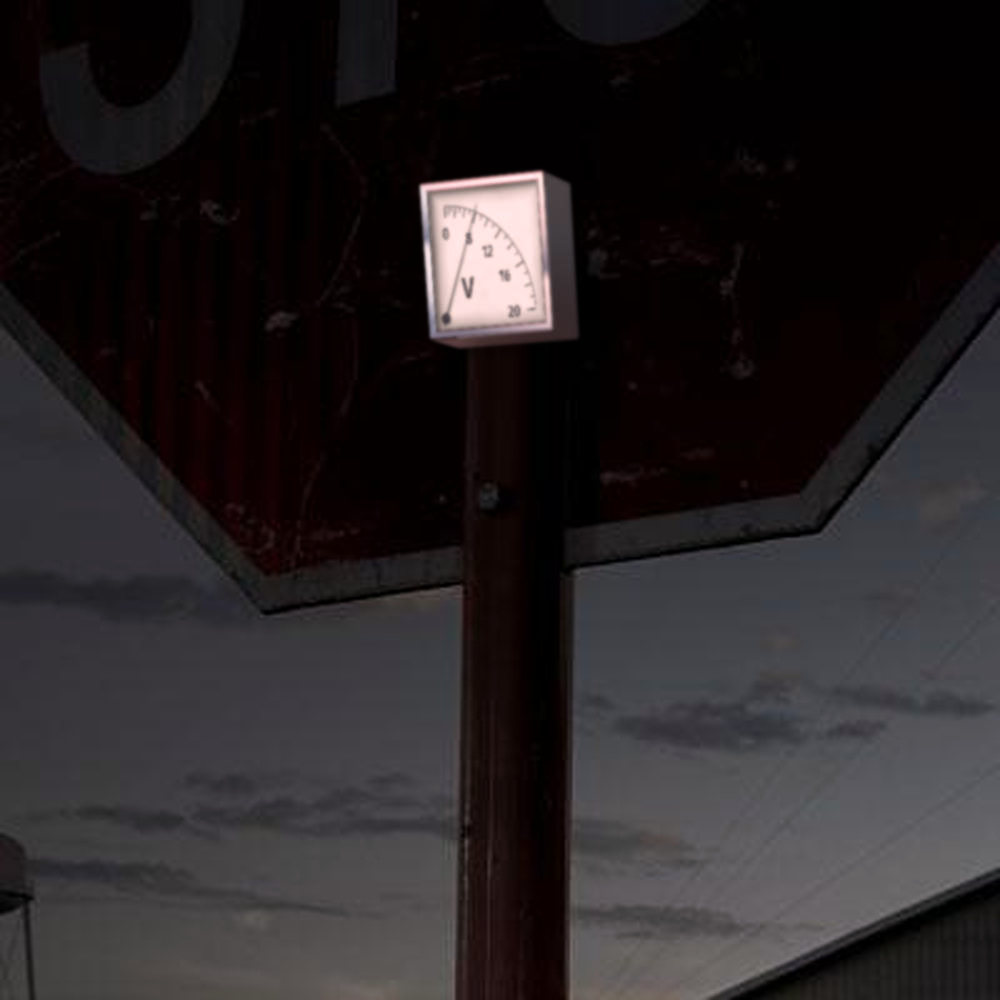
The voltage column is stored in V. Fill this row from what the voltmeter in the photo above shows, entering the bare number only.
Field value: 8
